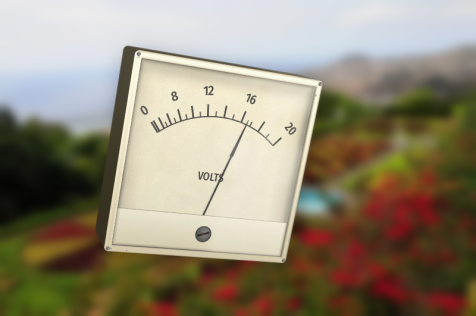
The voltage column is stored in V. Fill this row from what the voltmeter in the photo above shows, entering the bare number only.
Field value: 16.5
